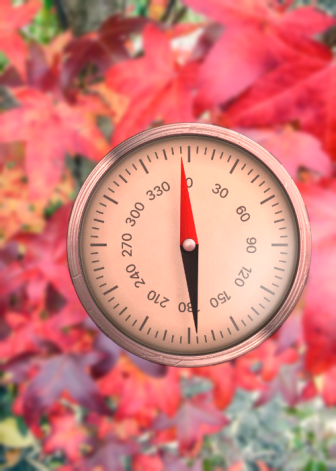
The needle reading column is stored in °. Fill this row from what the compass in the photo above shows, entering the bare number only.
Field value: 355
